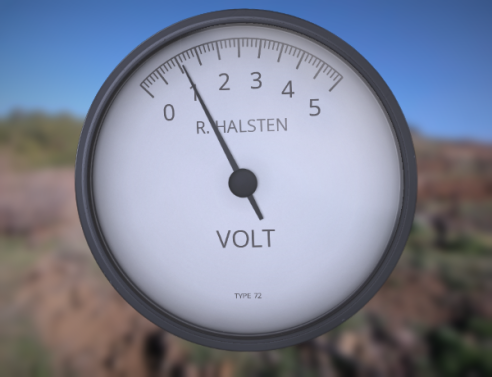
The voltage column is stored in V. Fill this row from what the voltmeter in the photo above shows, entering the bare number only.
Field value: 1.1
